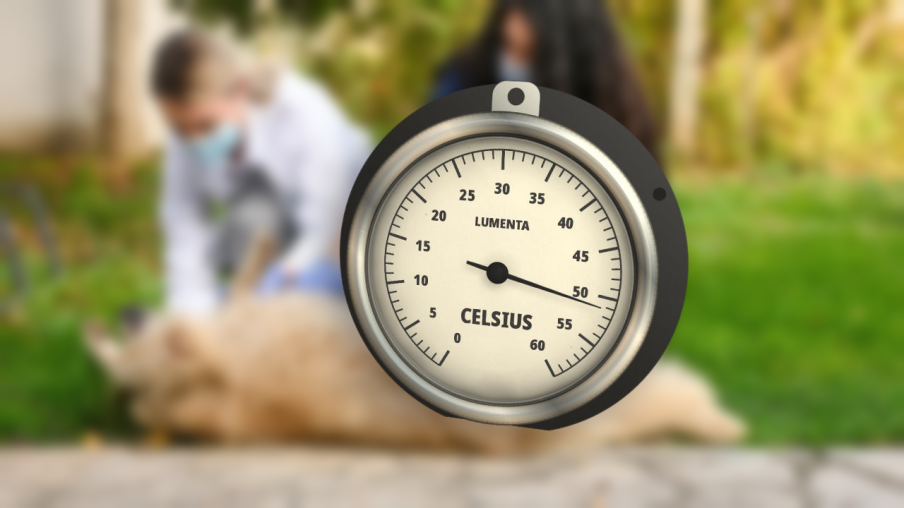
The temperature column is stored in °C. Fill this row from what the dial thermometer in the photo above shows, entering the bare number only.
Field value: 51
